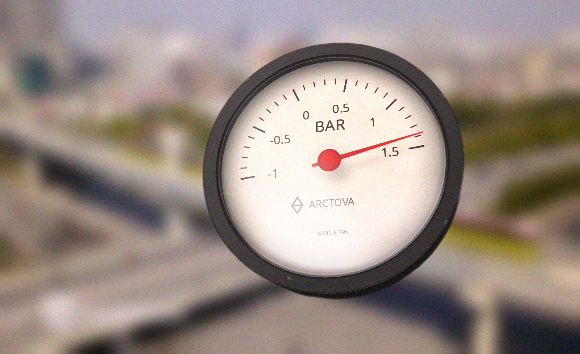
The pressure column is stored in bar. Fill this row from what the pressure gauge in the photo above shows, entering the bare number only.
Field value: 1.4
